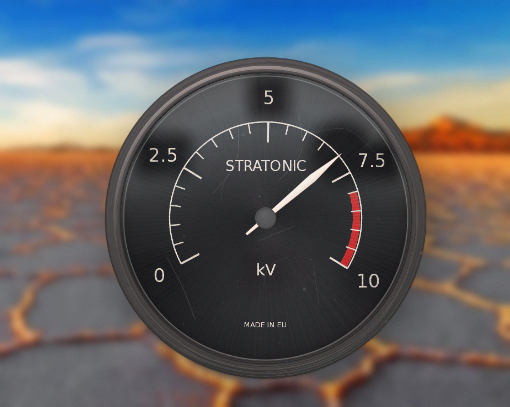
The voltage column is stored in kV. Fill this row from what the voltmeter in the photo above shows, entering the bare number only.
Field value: 7
